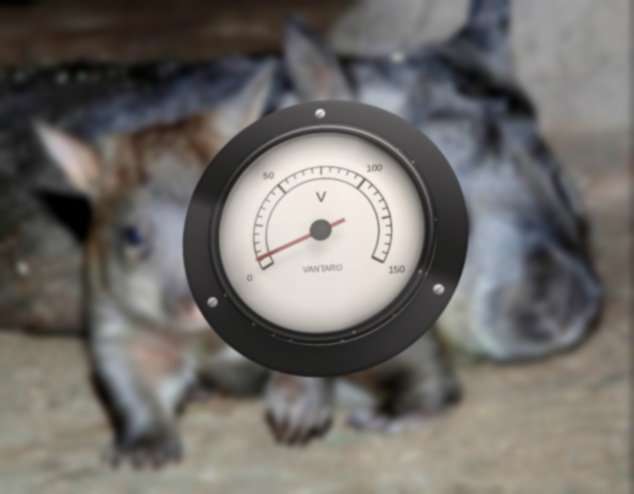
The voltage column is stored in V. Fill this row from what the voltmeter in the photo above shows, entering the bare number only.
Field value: 5
